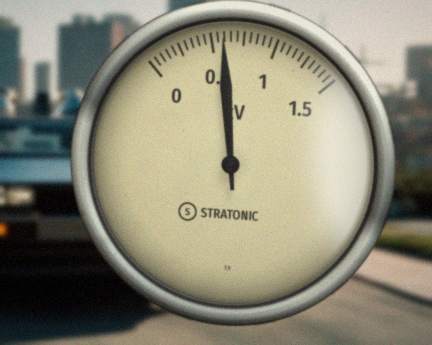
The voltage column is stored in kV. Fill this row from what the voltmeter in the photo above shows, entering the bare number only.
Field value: 0.6
